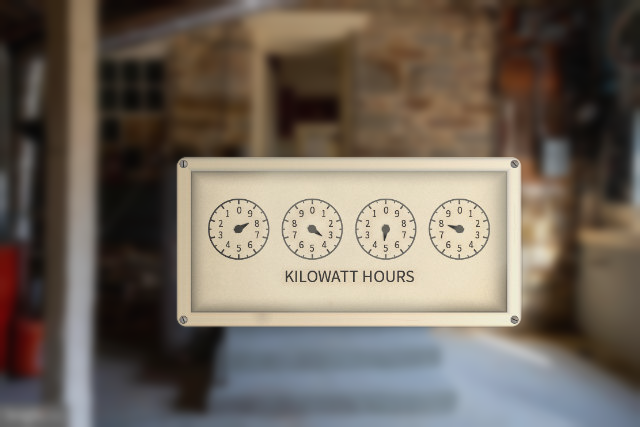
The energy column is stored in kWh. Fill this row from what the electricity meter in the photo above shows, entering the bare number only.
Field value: 8348
